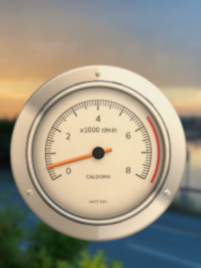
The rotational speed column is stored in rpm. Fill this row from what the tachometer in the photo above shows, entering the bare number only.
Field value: 500
